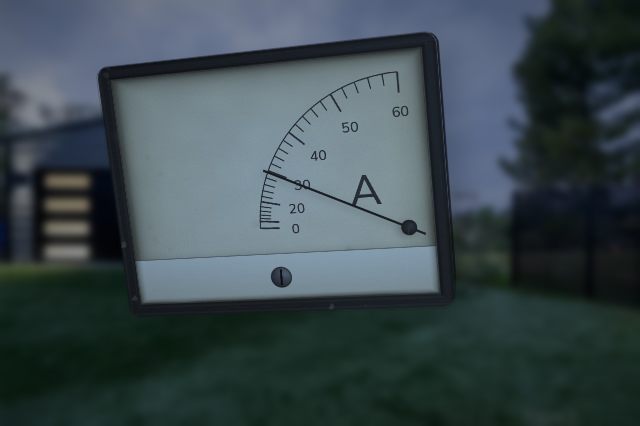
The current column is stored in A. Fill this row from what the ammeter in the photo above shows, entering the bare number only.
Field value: 30
